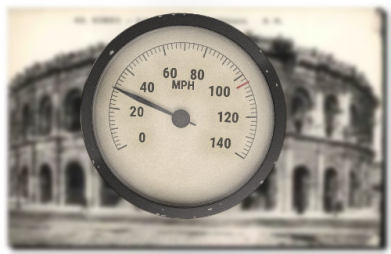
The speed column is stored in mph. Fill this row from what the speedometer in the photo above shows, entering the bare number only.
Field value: 30
